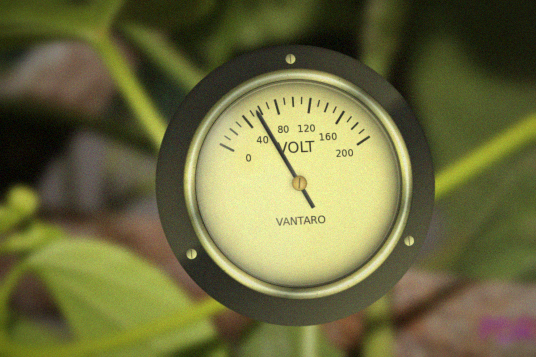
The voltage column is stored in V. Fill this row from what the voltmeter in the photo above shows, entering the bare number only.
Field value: 55
